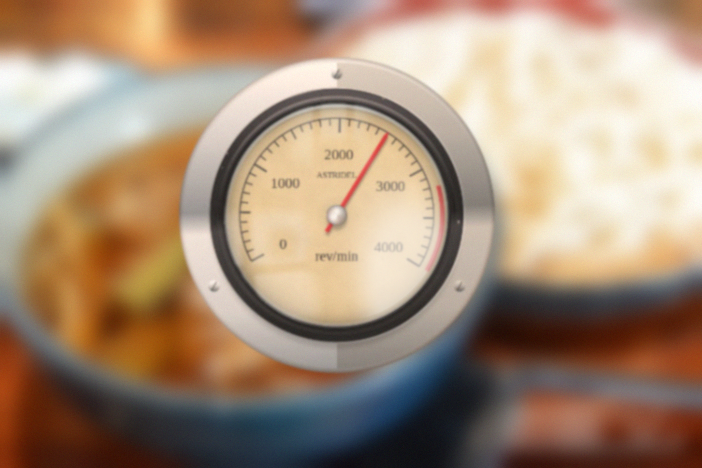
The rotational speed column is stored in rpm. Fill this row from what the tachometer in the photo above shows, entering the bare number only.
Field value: 2500
